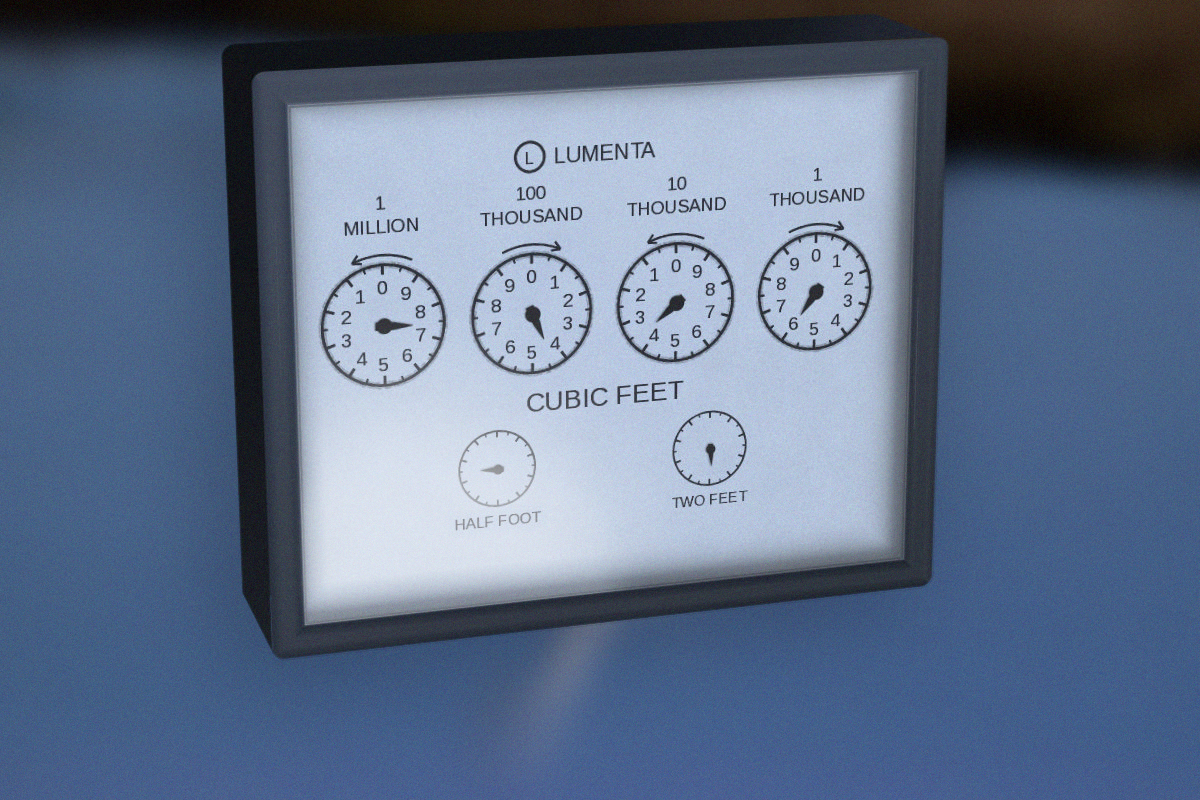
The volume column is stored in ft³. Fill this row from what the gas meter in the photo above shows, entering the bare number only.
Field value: 743600
